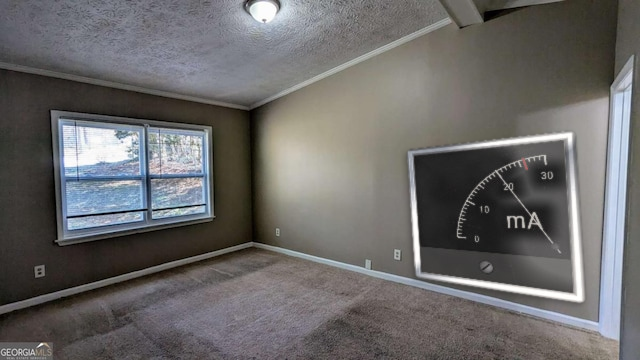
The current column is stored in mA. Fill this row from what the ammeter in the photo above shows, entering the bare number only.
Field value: 20
